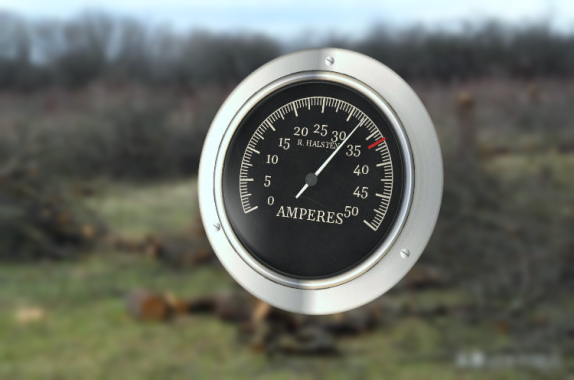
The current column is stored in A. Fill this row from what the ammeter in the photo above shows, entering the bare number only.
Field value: 32.5
